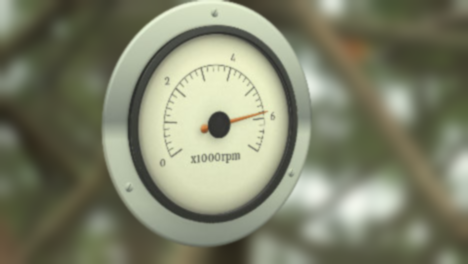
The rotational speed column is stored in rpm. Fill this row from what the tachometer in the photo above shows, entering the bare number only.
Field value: 5800
